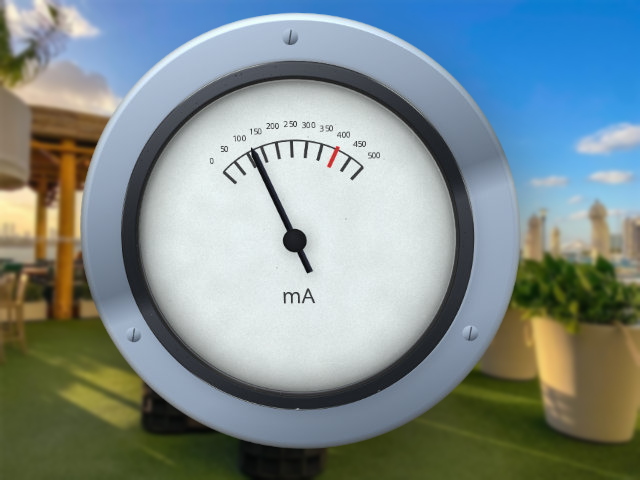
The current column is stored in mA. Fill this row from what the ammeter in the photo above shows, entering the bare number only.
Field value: 125
